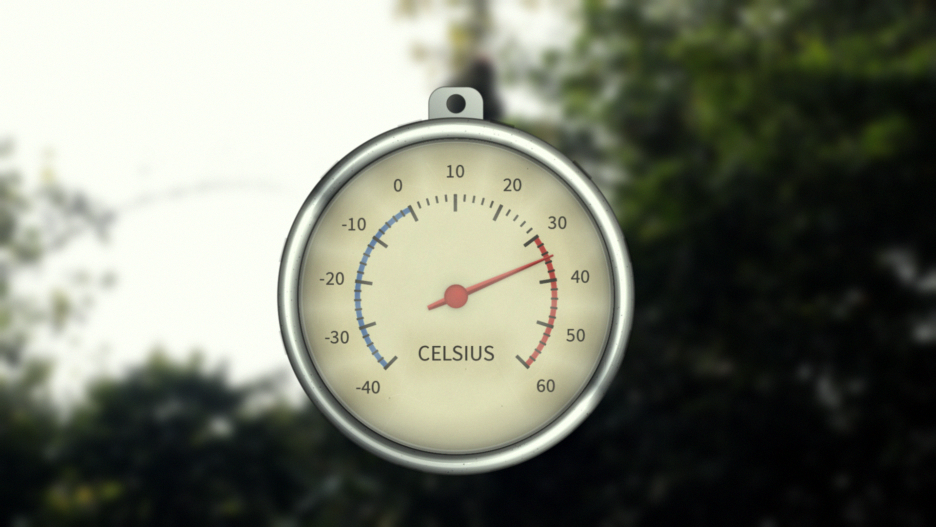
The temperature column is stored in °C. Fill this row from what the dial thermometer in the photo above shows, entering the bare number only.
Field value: 35
